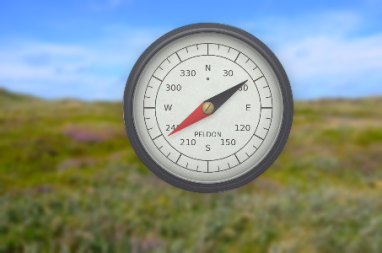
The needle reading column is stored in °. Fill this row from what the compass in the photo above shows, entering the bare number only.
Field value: 235
